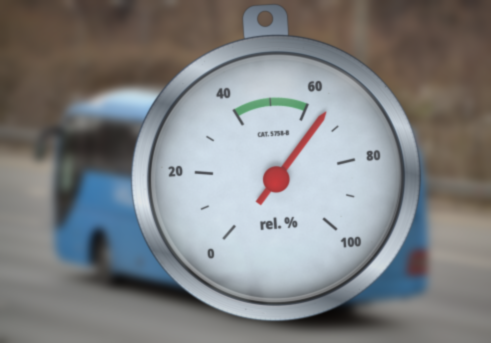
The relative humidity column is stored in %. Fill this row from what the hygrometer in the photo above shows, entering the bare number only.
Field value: 65
